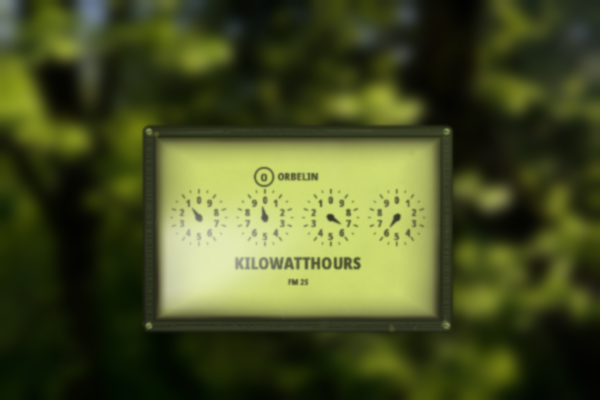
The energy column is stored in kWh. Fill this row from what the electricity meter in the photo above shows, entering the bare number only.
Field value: 966
